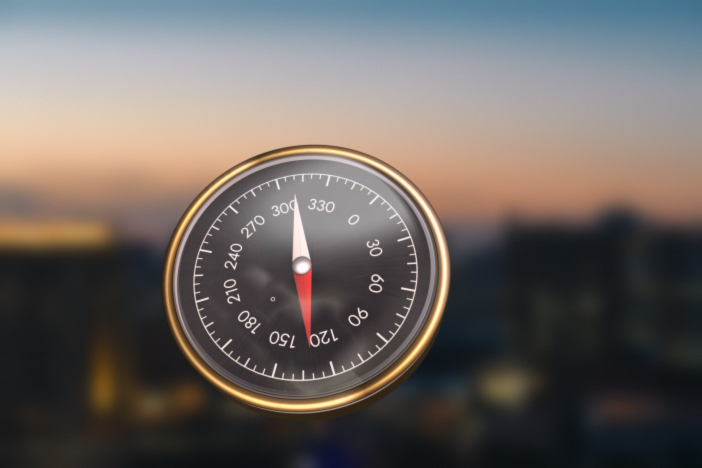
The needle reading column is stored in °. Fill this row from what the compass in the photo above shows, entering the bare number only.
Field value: 130
